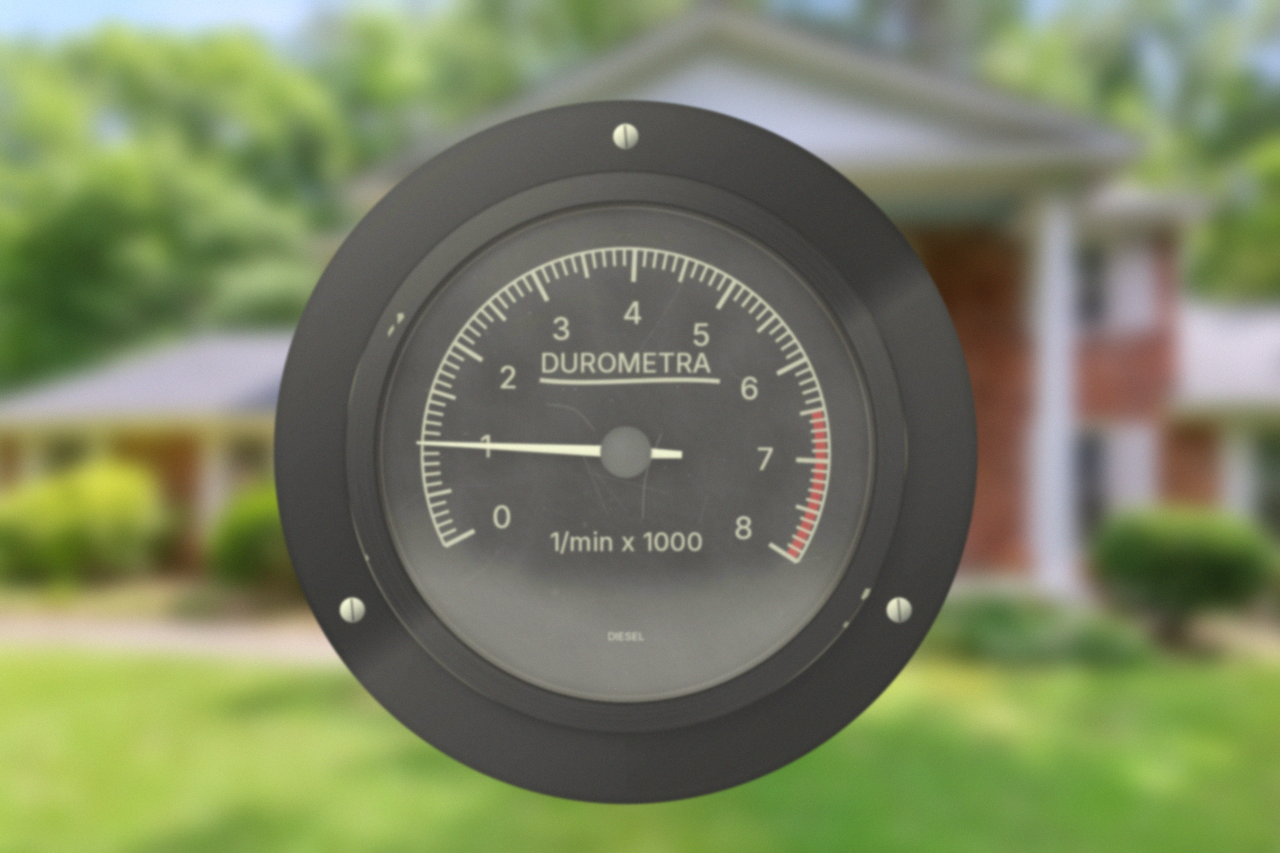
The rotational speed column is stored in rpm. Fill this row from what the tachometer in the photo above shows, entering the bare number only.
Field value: 1000
